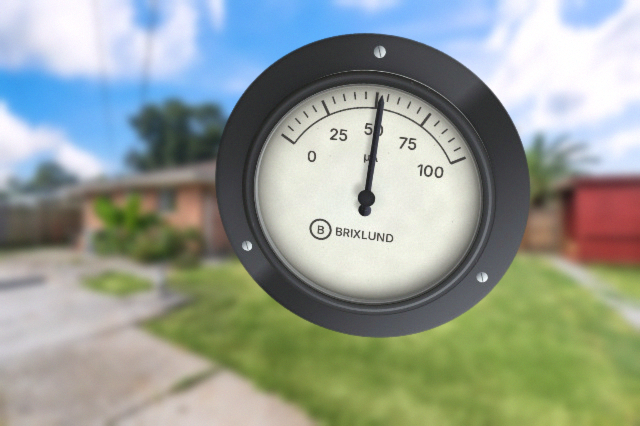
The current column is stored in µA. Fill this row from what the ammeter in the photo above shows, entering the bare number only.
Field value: 52.5
